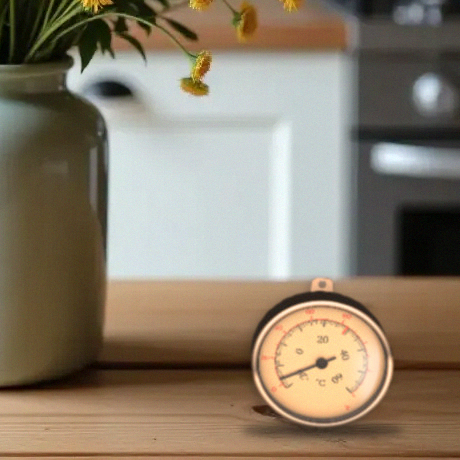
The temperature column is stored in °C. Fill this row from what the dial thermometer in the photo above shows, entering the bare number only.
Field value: -15
